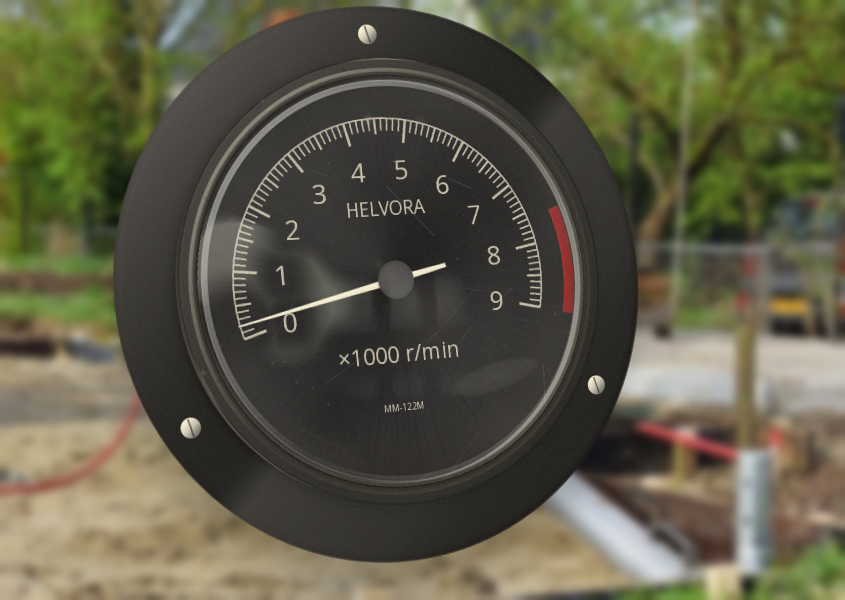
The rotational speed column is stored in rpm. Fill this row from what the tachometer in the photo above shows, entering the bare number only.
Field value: 200
